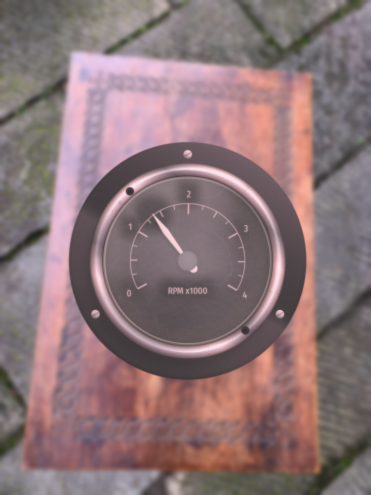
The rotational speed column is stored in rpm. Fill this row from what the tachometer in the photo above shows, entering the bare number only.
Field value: 1375
